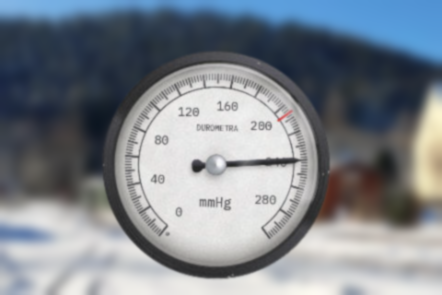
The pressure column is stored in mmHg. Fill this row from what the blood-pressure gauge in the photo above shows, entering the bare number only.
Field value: 240
